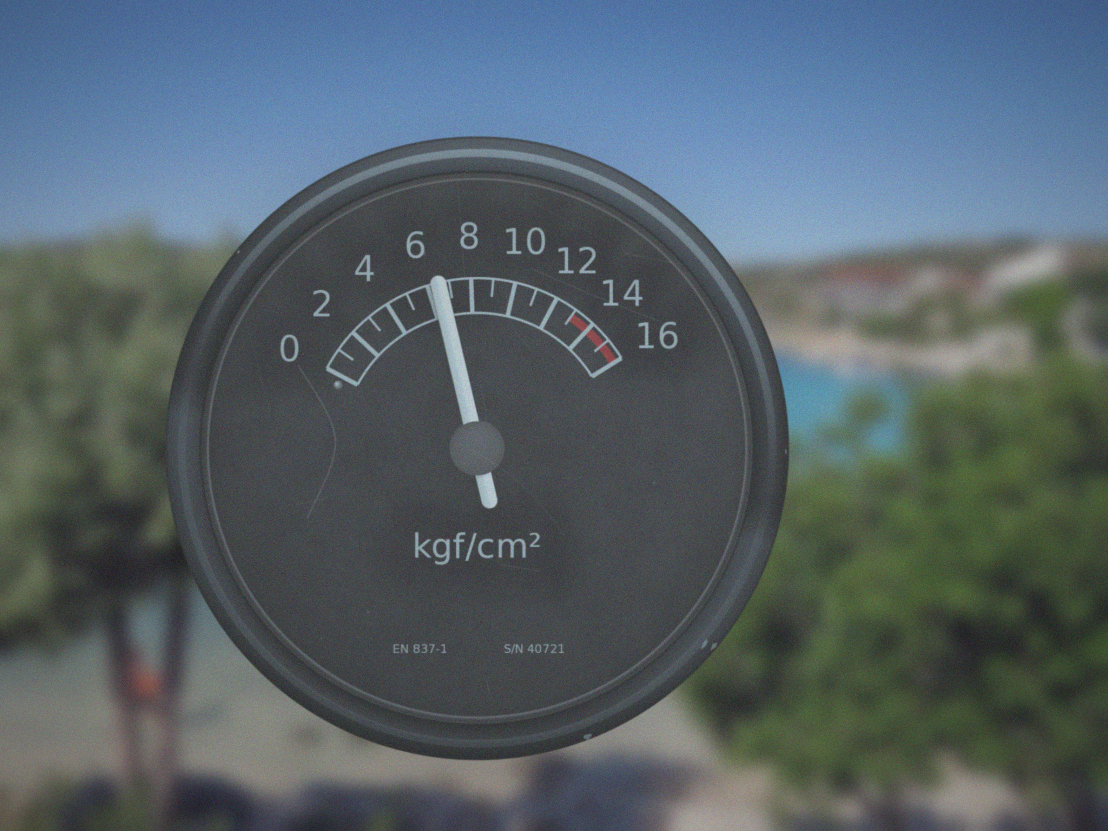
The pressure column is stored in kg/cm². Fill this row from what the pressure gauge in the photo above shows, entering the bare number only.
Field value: 6.5
